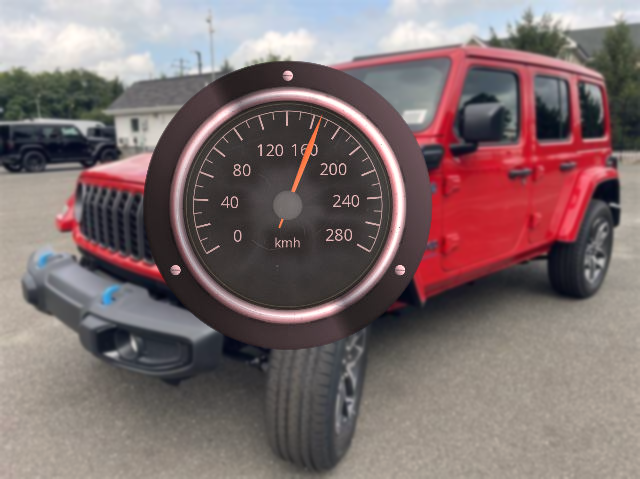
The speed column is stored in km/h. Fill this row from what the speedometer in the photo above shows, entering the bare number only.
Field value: 165
